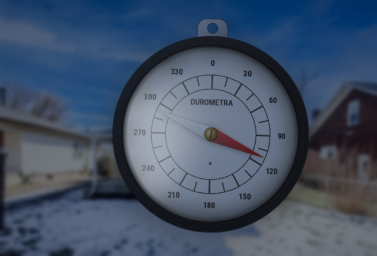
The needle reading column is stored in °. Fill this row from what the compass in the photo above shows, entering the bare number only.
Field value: 112.5
